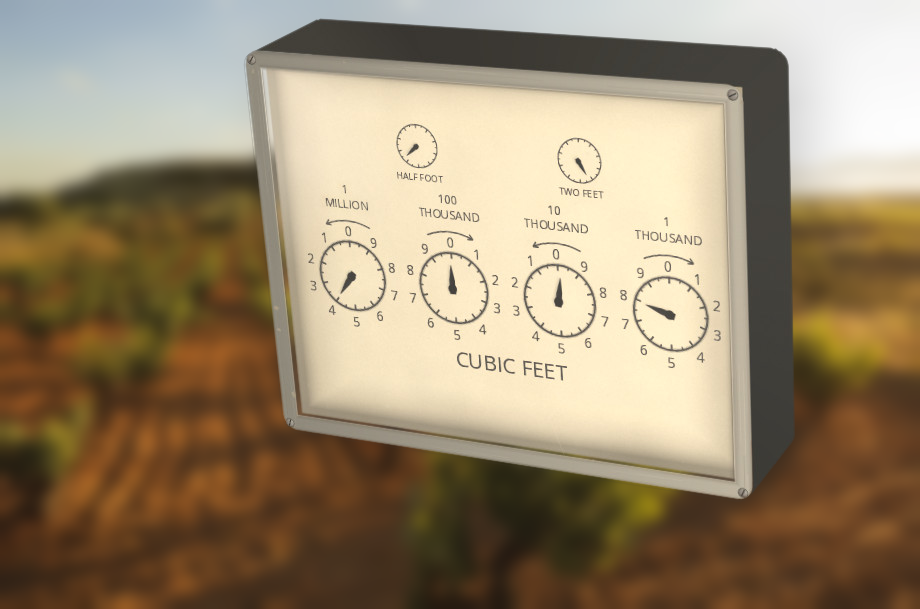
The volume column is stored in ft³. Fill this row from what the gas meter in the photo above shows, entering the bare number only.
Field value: 399800
